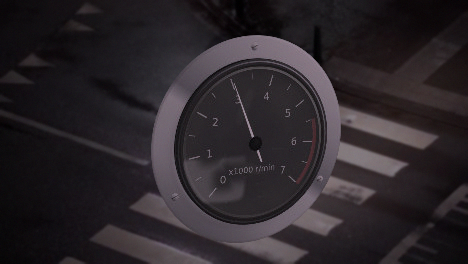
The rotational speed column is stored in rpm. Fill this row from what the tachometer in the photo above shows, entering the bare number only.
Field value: 3000
